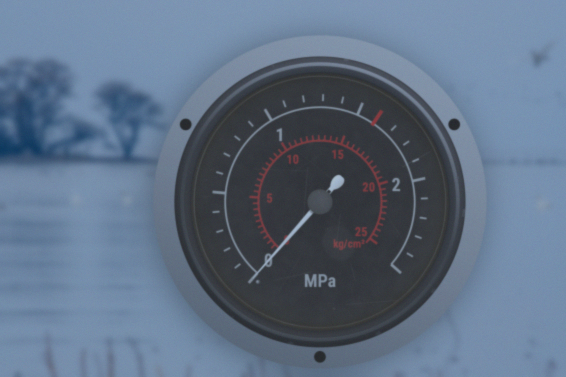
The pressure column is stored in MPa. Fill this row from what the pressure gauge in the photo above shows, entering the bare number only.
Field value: 0
